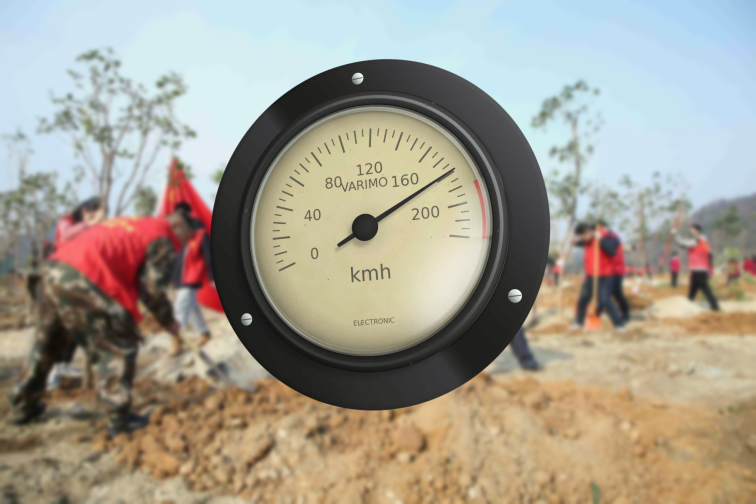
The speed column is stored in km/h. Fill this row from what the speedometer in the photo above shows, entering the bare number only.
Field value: 180
